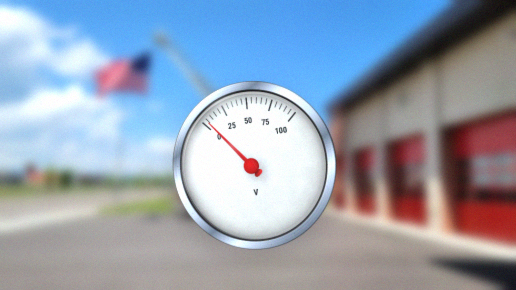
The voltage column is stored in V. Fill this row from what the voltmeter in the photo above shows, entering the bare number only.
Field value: 5
